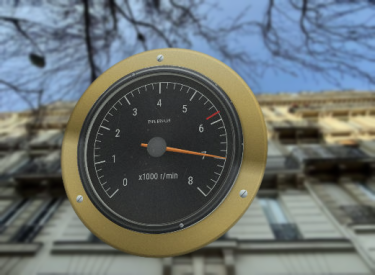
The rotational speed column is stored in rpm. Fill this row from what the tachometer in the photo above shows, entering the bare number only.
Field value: 7000
